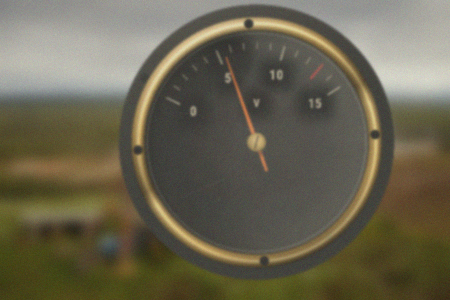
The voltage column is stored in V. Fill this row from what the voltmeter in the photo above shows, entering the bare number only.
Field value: 5.5
